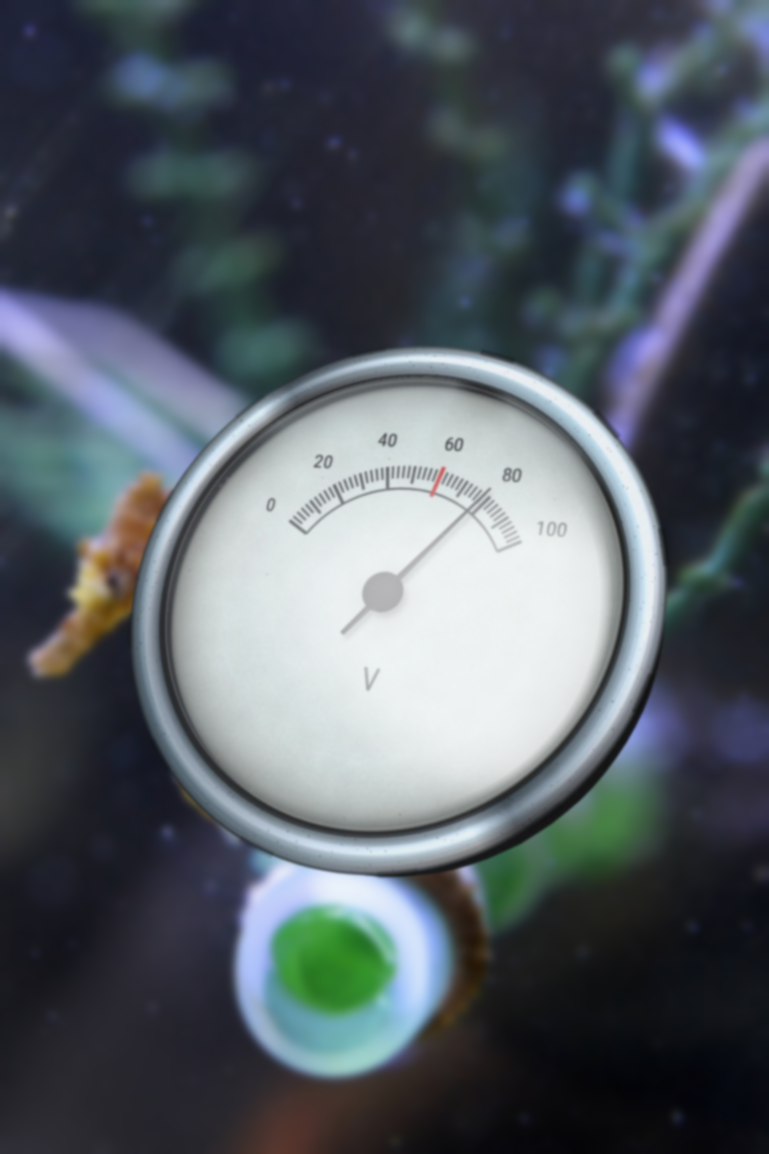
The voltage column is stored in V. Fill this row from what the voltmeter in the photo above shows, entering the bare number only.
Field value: 80
